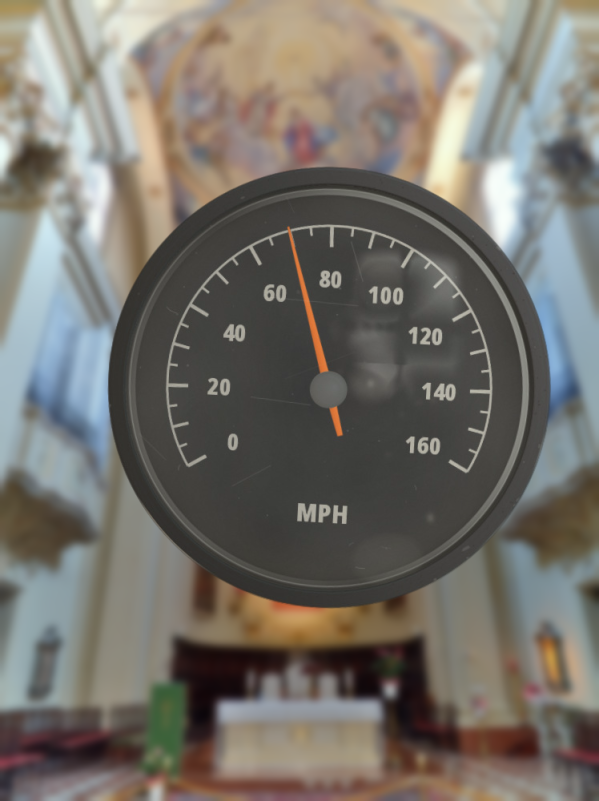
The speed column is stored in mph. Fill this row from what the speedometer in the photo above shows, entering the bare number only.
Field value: 70
